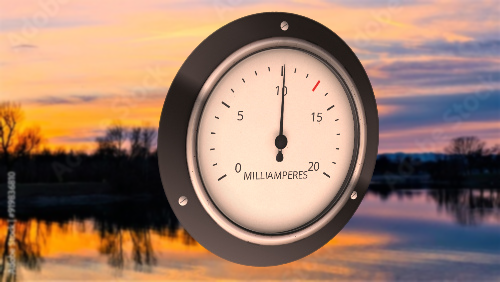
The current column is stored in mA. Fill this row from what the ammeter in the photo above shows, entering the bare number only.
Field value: 10
